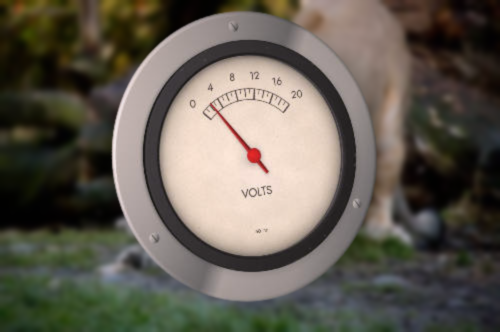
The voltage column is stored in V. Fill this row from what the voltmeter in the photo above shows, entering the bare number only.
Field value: 2
